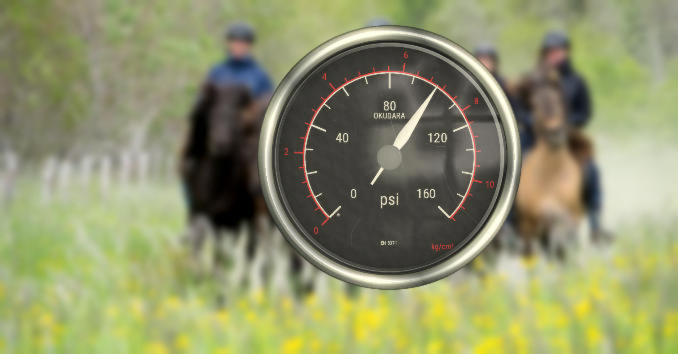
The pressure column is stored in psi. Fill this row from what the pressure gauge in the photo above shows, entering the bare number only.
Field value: 100
